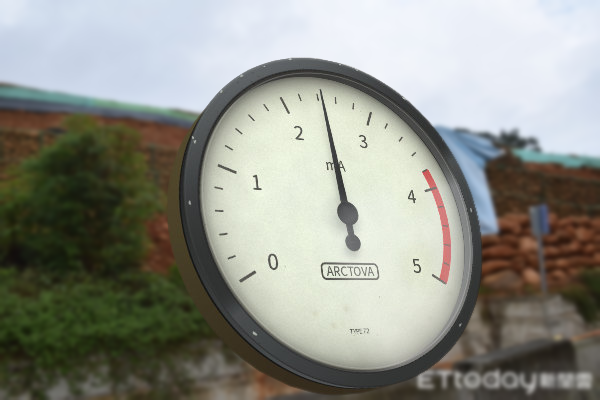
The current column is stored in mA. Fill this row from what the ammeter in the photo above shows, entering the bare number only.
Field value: 2.4
